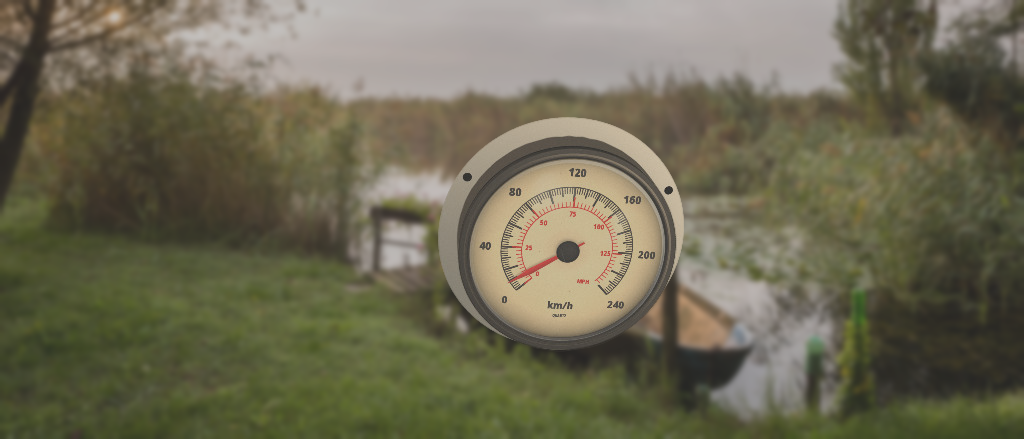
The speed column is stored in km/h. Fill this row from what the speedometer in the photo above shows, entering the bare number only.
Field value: 10
